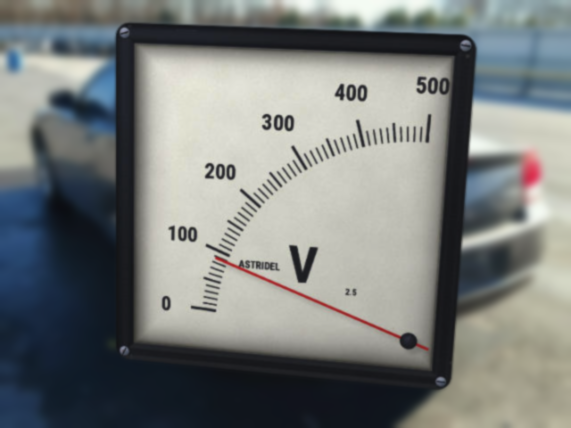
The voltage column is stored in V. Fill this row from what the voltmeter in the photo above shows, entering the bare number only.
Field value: 90
